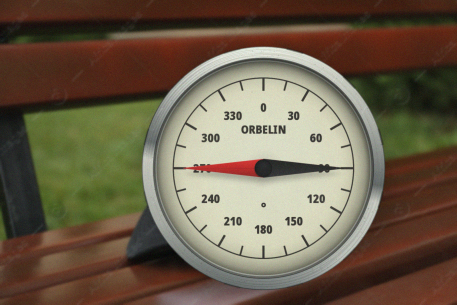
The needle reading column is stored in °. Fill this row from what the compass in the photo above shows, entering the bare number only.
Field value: 270
